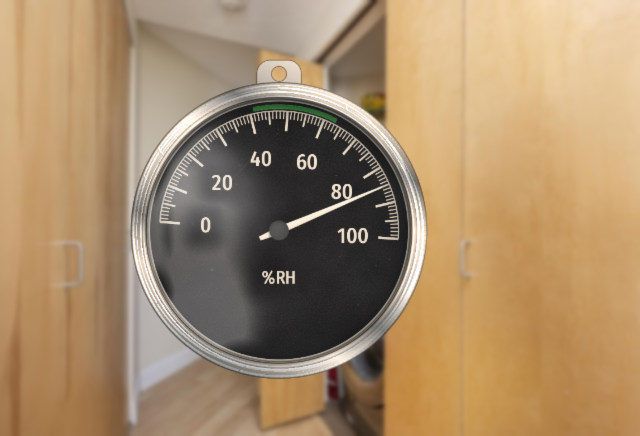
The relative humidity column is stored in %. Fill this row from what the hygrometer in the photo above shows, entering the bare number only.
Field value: 85
